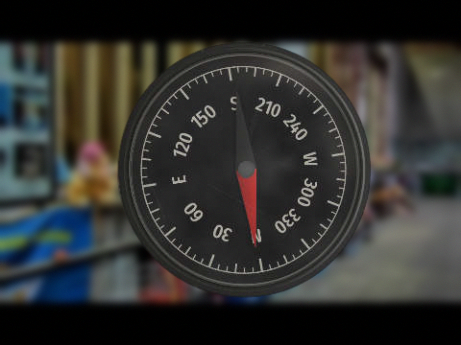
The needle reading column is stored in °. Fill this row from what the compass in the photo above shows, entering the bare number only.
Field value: 2.5
